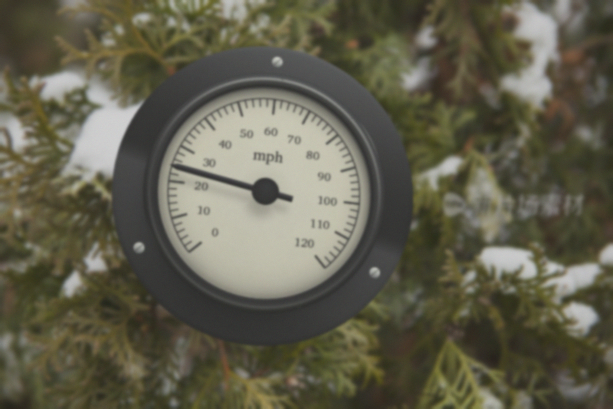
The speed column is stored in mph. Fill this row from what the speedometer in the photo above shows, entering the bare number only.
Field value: 24
